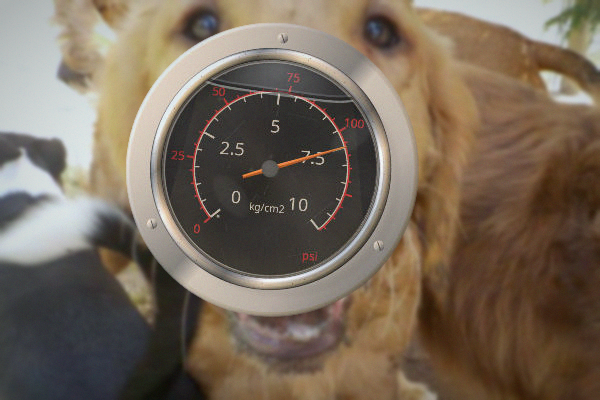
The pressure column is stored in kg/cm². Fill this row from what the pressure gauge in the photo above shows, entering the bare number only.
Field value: 7.5
